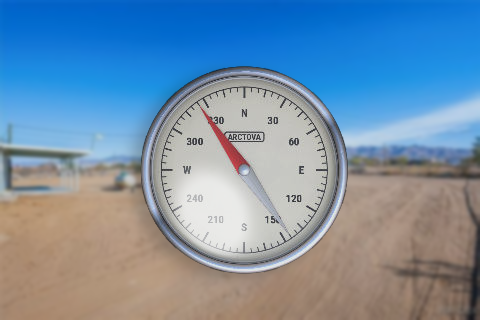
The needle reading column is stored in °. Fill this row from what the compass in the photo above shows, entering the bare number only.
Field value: 325
